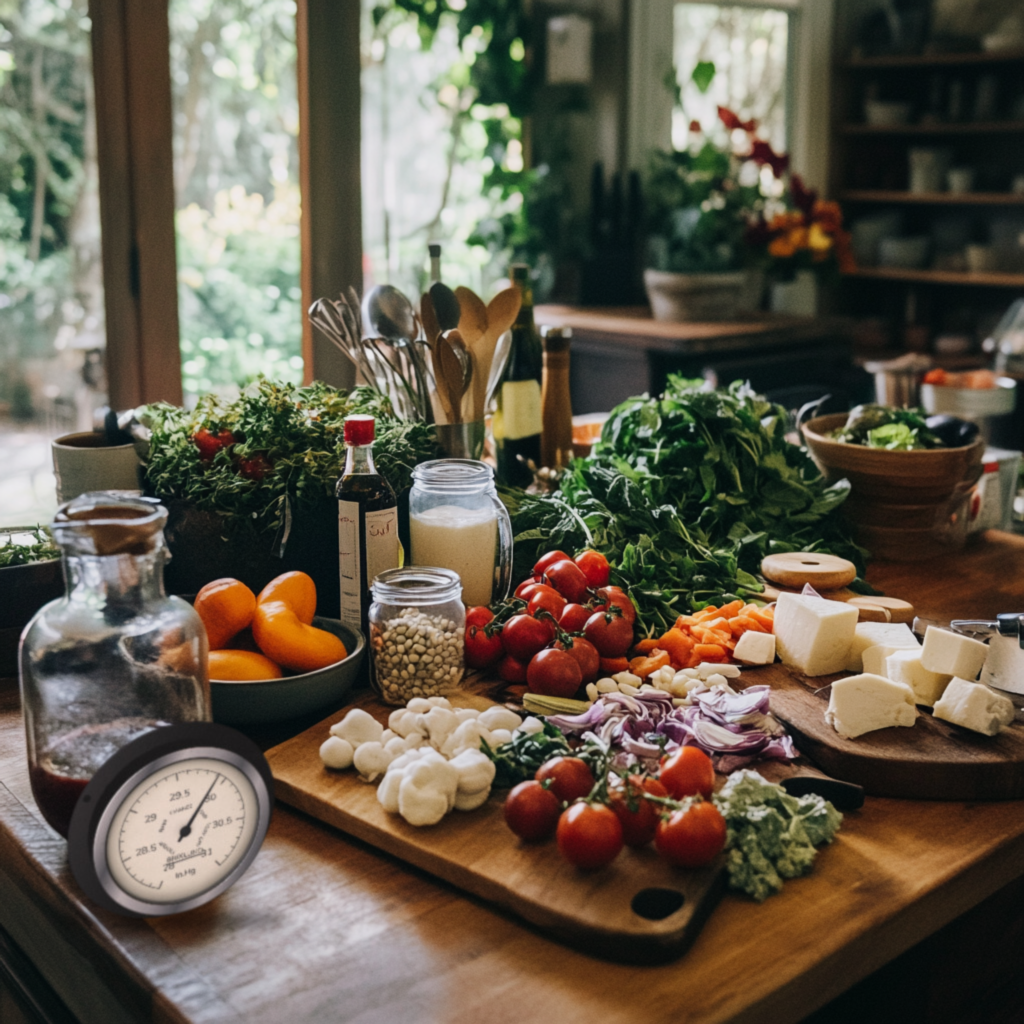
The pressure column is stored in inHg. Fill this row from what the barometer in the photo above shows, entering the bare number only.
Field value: 29.9
